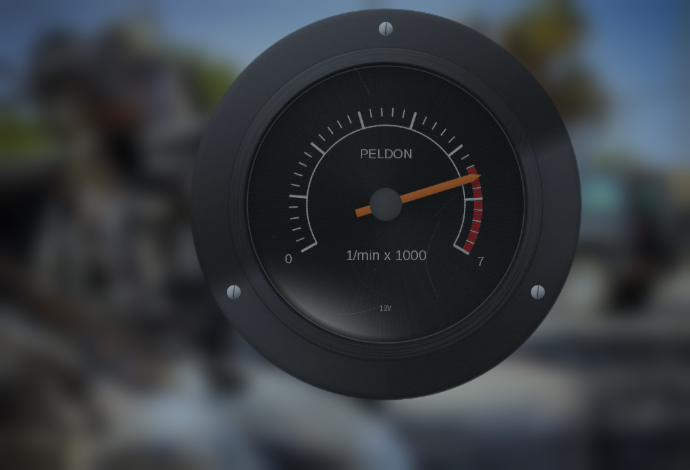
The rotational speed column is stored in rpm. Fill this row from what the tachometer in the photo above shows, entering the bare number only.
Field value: 5600
